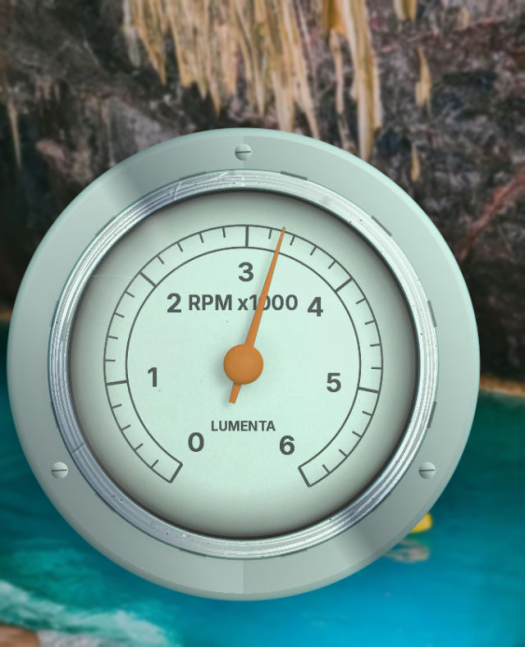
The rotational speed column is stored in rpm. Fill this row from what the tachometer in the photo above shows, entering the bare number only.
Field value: 3300
